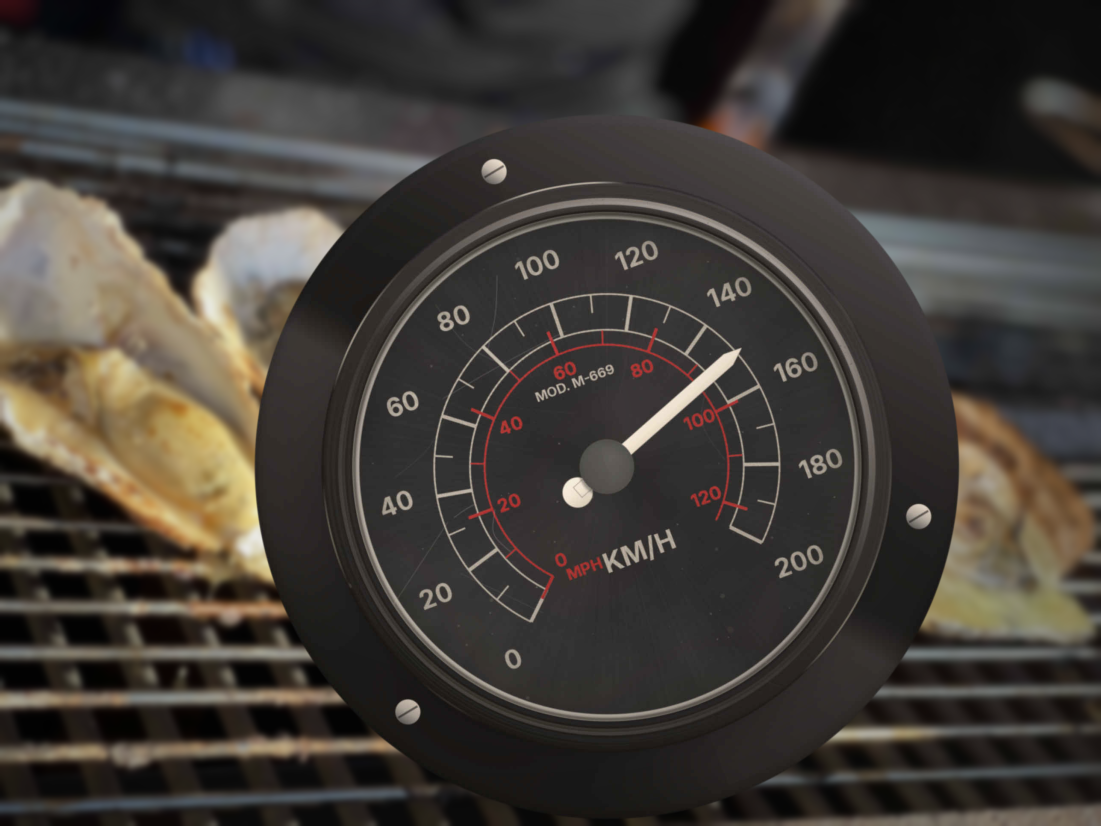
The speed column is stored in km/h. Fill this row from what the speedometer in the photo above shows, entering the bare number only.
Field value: 150
